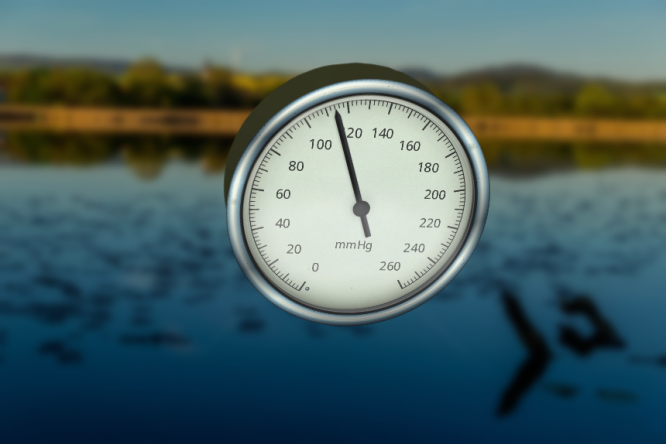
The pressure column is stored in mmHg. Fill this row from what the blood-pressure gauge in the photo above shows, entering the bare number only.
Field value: 114
